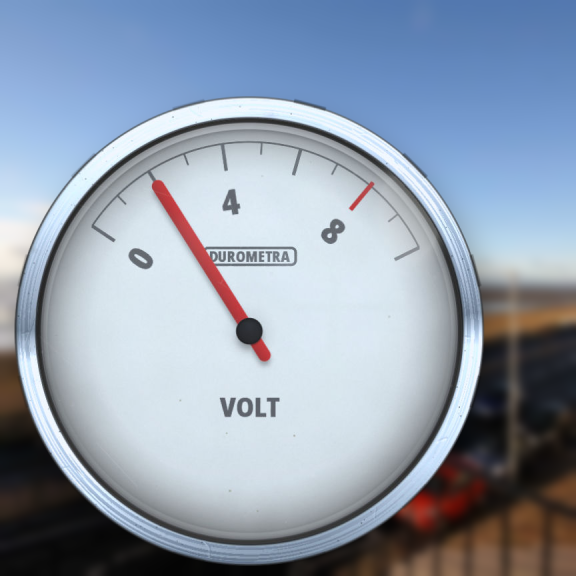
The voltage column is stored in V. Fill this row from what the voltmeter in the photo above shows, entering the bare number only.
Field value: 2
